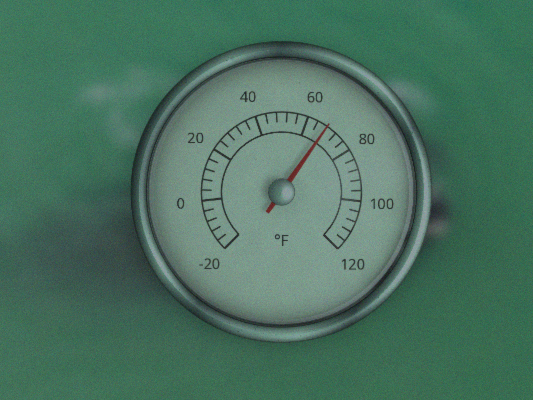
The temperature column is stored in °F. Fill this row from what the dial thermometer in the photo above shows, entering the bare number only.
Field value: 68
